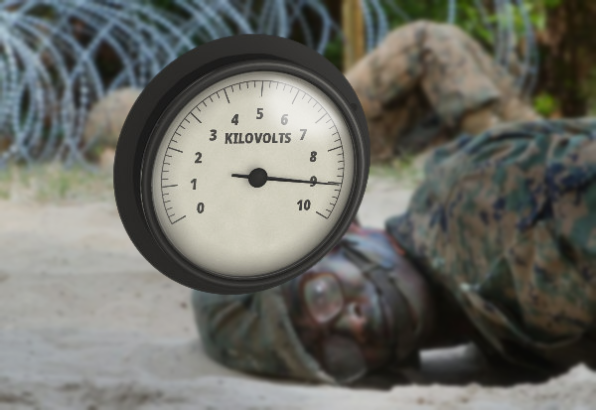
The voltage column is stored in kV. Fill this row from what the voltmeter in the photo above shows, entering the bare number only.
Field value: 9
